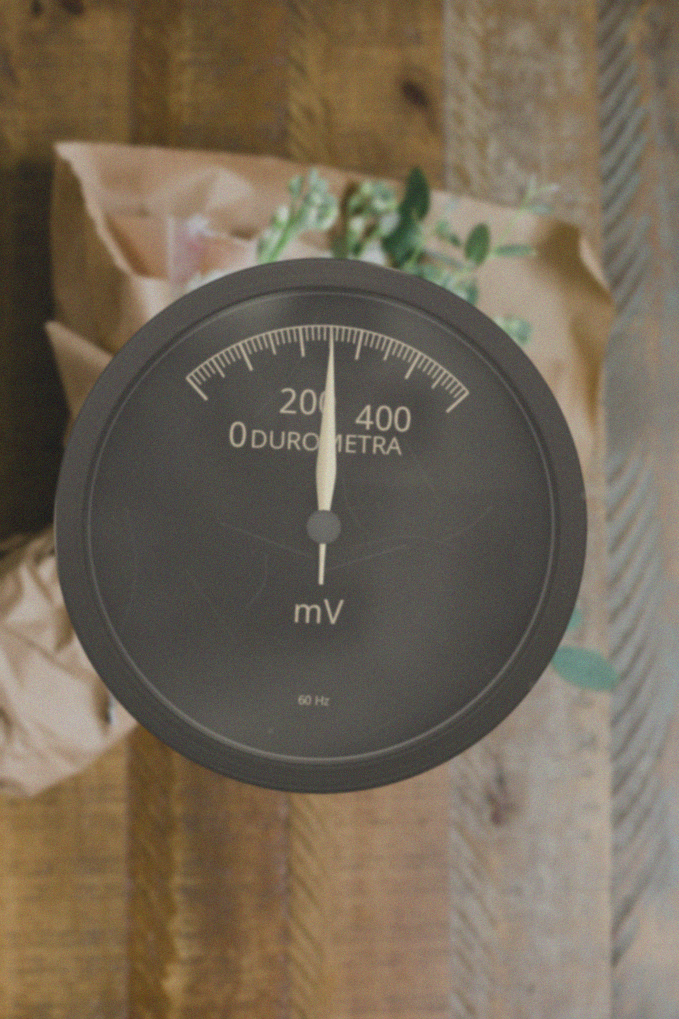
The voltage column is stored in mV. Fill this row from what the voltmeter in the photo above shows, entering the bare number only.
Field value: 250
